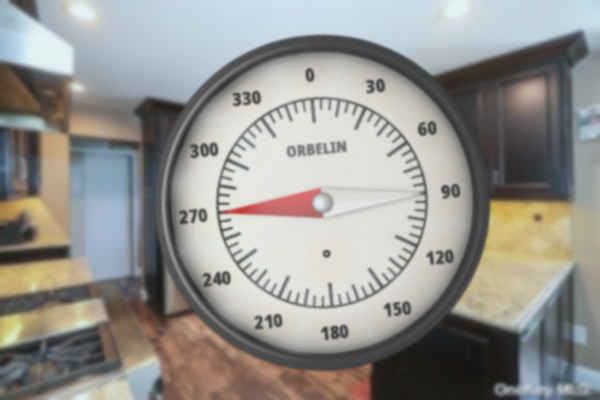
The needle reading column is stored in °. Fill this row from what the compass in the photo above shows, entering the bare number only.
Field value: 270
